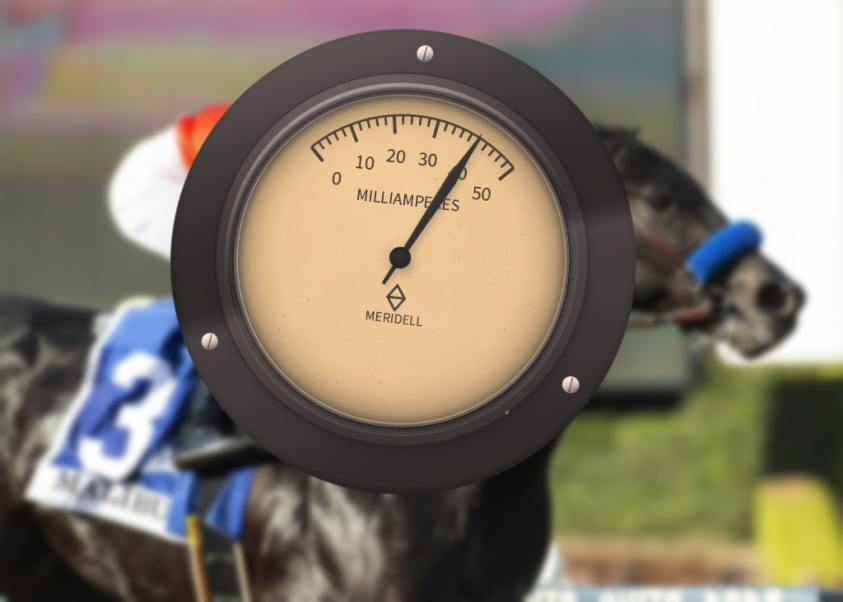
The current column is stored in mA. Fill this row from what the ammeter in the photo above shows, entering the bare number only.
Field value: 40
